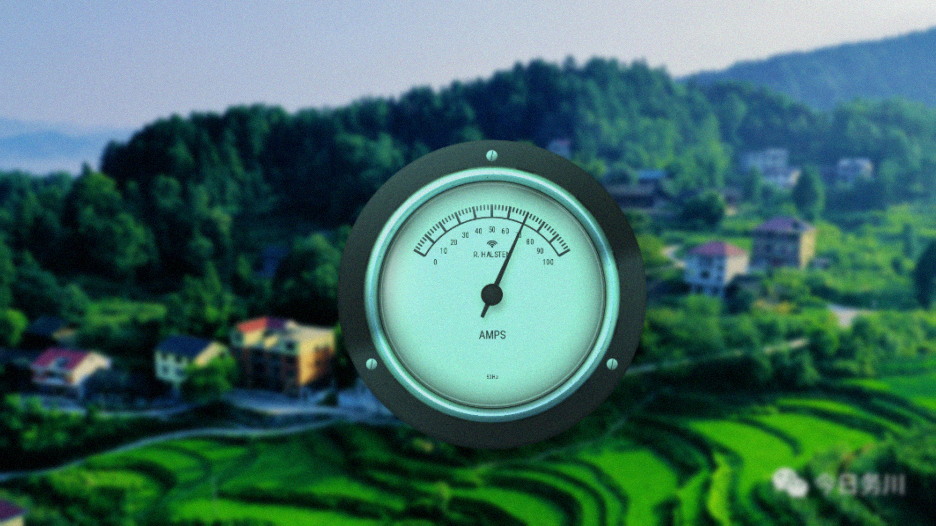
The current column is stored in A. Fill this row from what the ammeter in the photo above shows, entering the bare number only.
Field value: 70
